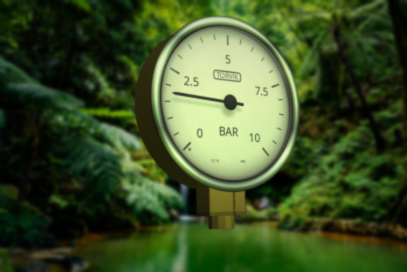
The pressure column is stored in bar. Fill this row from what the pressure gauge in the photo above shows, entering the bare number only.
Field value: 1.75
